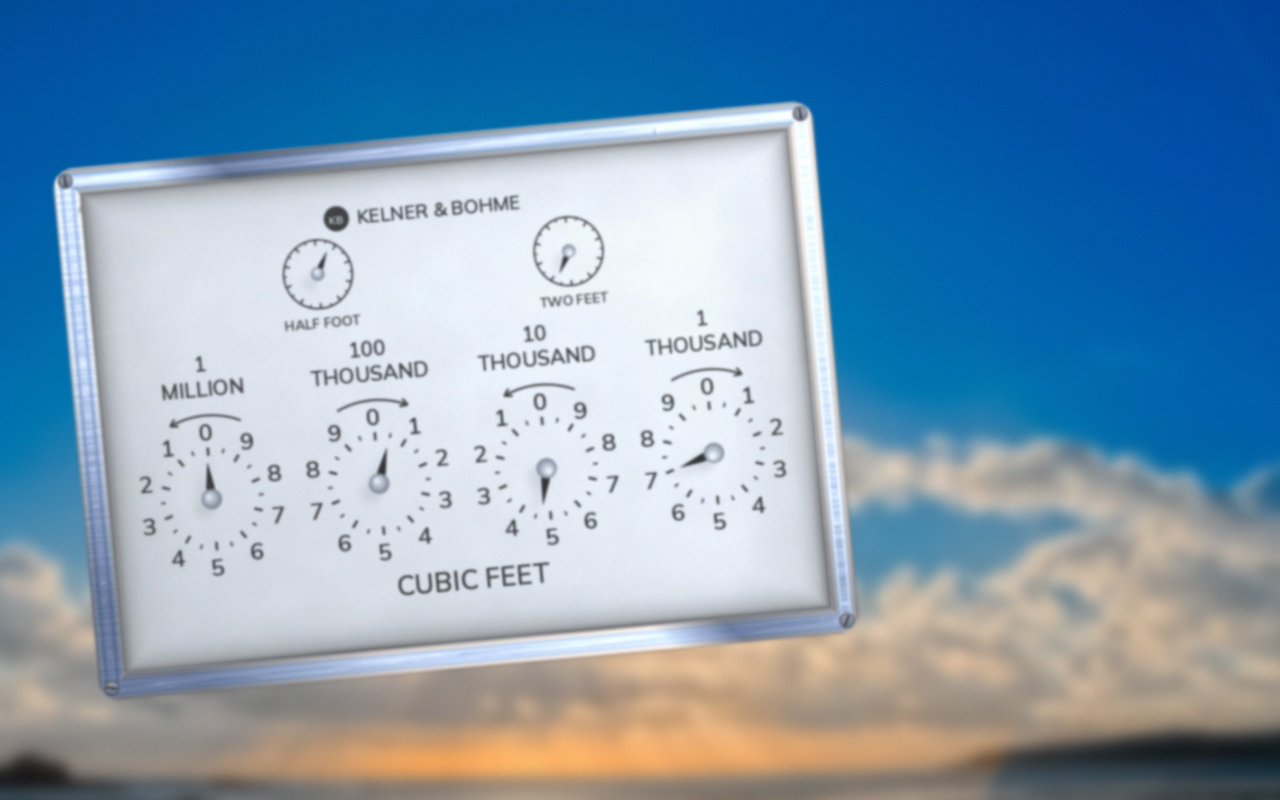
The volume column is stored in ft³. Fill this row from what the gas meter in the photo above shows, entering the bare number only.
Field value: 4700
